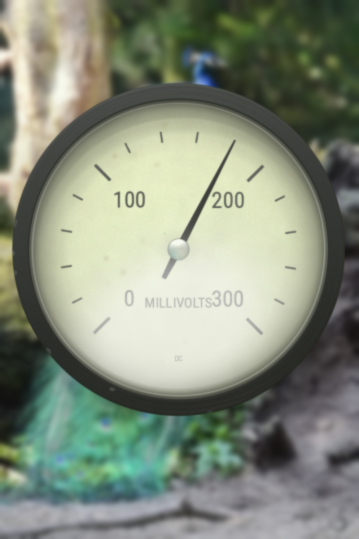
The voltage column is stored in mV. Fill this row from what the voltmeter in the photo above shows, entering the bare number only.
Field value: 180
